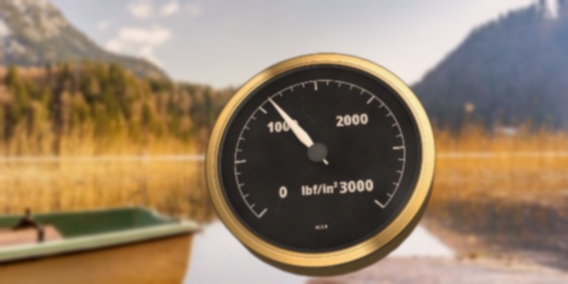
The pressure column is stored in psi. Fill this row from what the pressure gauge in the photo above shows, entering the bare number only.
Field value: 1100
